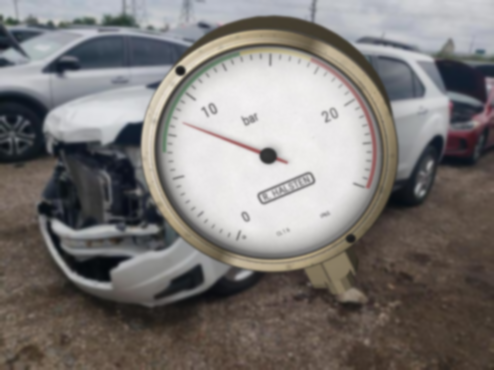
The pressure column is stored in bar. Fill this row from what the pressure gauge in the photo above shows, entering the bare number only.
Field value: 8.5
